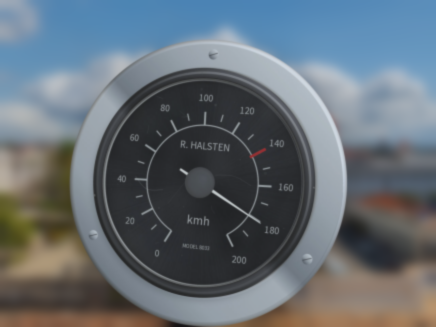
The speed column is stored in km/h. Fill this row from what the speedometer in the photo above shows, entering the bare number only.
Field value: 180
